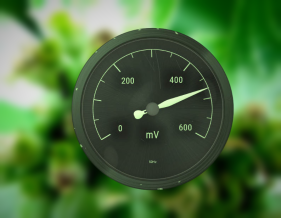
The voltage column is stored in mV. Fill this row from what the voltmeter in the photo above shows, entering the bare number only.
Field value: 475
